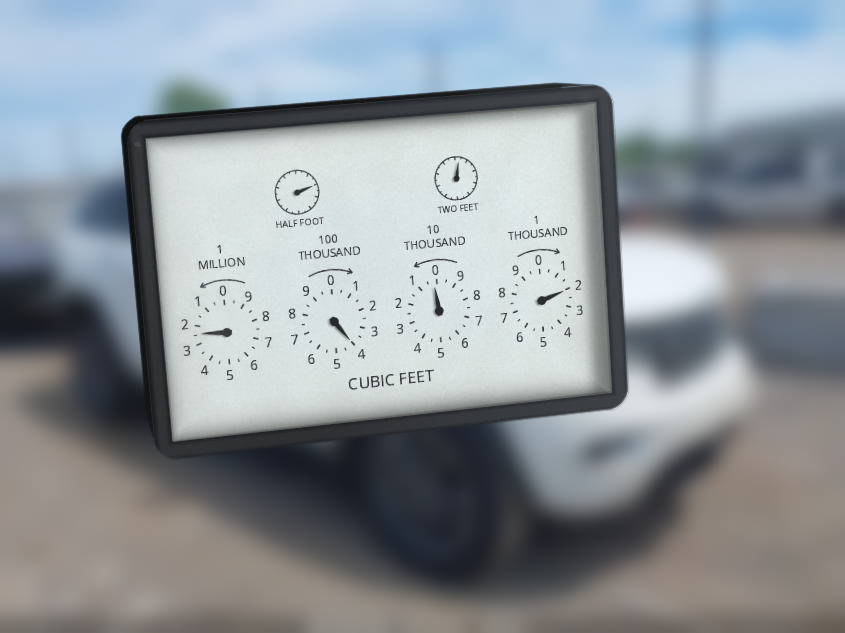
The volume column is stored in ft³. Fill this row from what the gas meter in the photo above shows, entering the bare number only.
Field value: 240200
